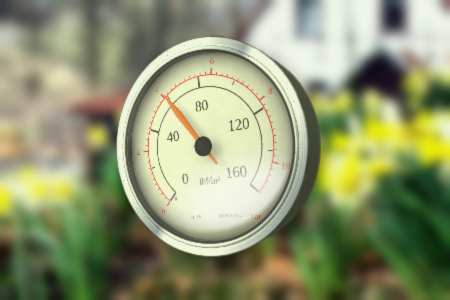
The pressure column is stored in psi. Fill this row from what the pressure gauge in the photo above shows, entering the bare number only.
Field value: 60
